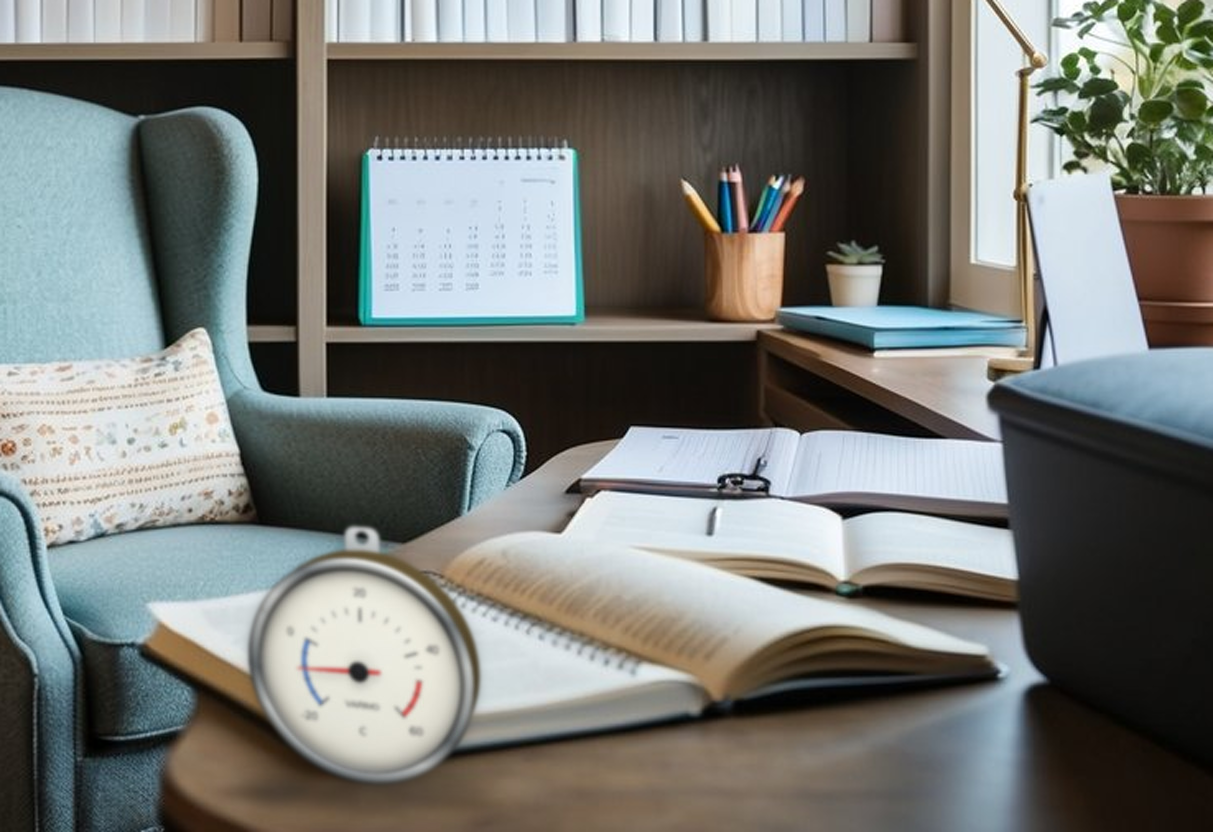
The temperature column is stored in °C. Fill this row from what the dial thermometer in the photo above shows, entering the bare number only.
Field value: -8
